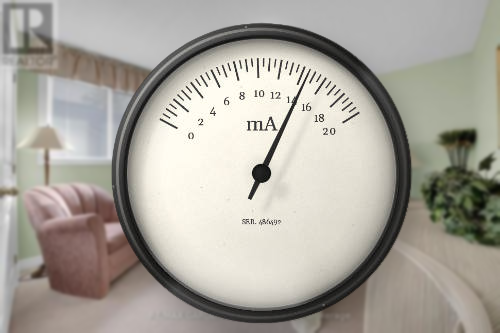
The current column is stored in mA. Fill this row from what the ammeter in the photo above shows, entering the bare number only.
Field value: 14.5
